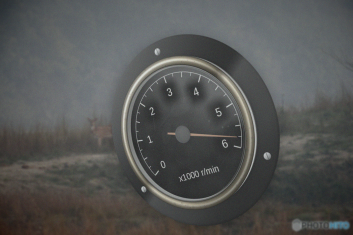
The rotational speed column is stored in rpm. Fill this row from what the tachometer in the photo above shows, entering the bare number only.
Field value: 5750
